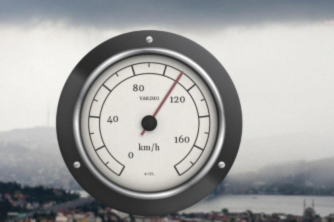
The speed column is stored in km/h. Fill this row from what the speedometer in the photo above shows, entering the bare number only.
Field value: 110
